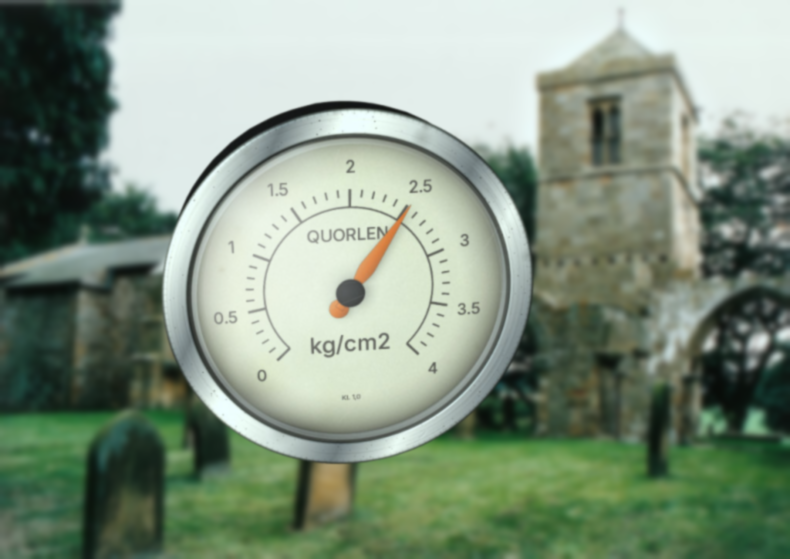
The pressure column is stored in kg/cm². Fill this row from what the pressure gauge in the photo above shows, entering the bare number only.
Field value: 2.5
